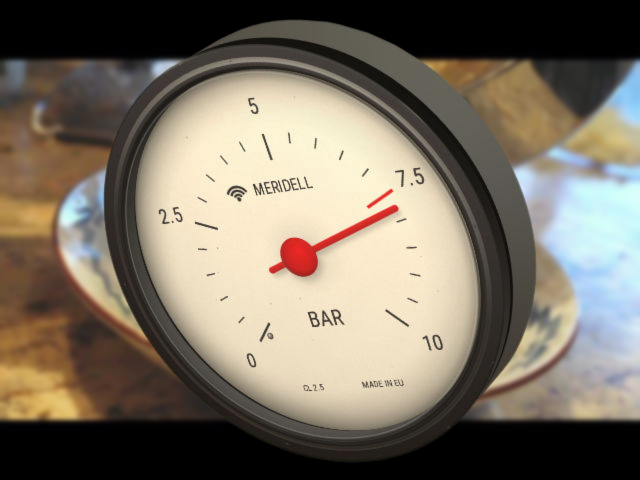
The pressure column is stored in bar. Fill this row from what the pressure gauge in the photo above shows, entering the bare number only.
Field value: 7.75
